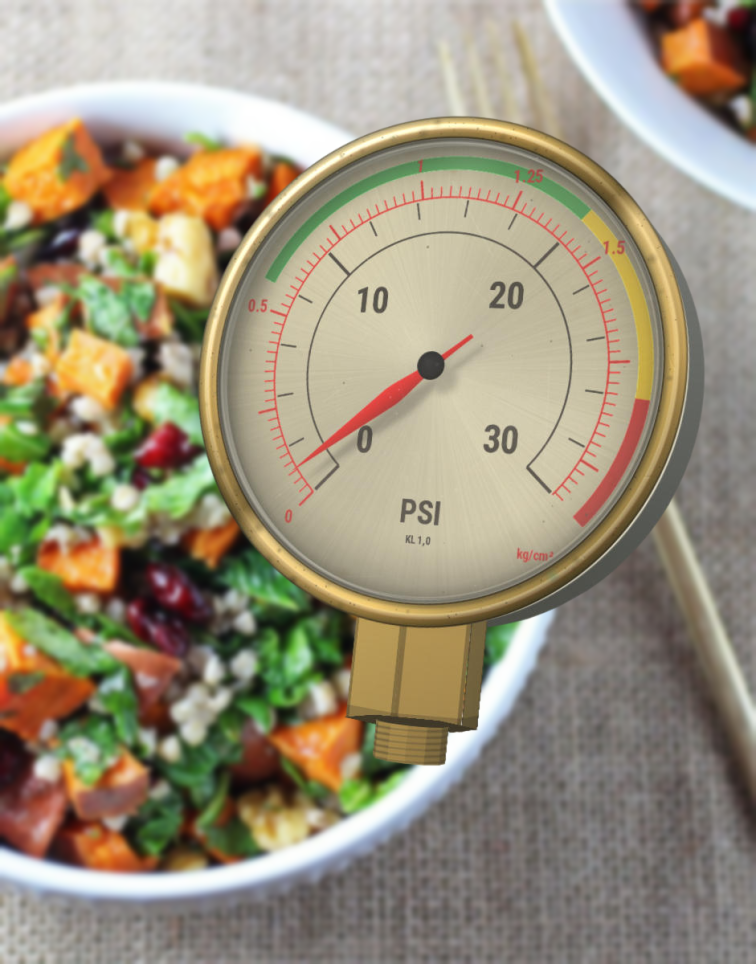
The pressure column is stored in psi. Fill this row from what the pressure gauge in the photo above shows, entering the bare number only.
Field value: 1
